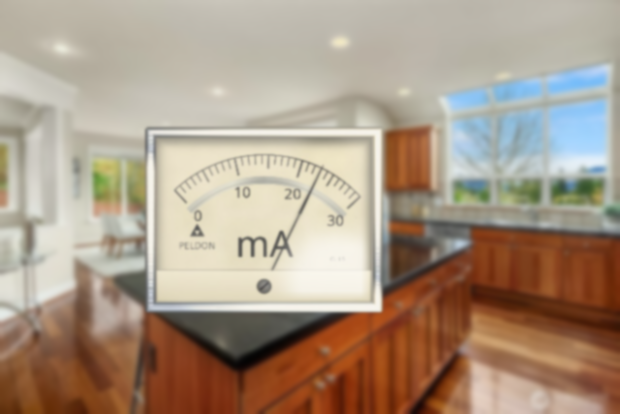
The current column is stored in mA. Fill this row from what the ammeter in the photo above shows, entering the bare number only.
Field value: 23
